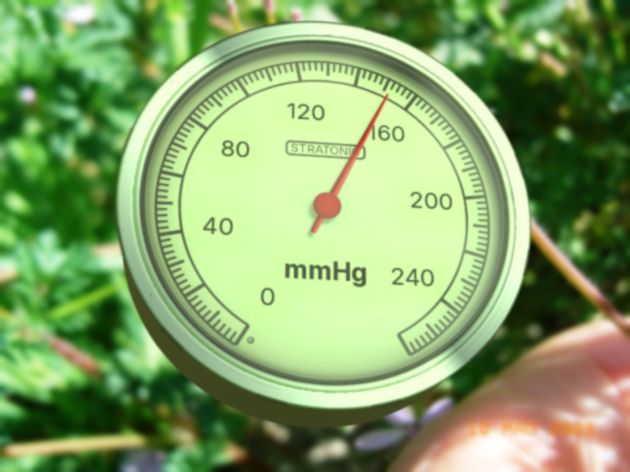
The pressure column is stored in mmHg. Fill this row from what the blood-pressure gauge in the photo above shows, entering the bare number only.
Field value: 152
